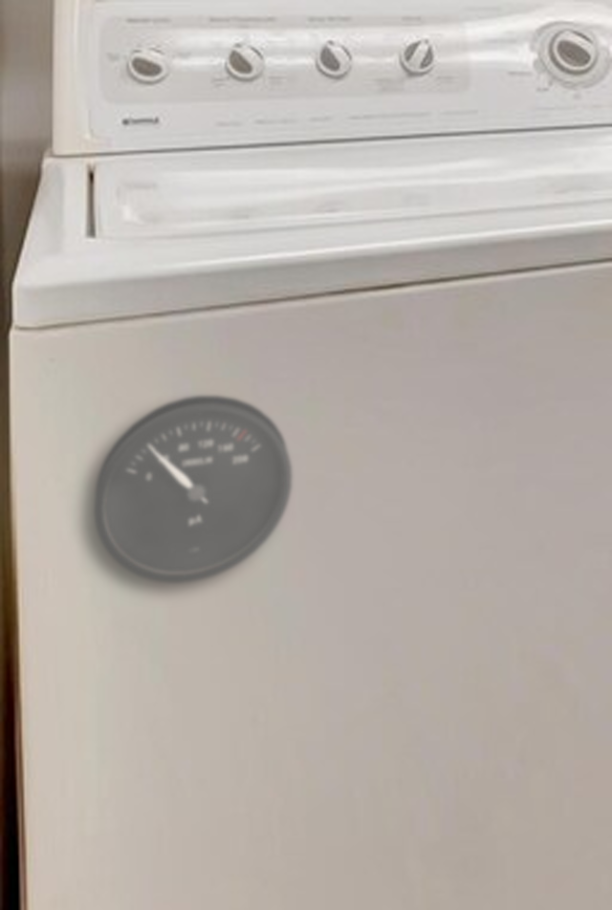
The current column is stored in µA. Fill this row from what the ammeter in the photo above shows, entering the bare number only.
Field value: 40
